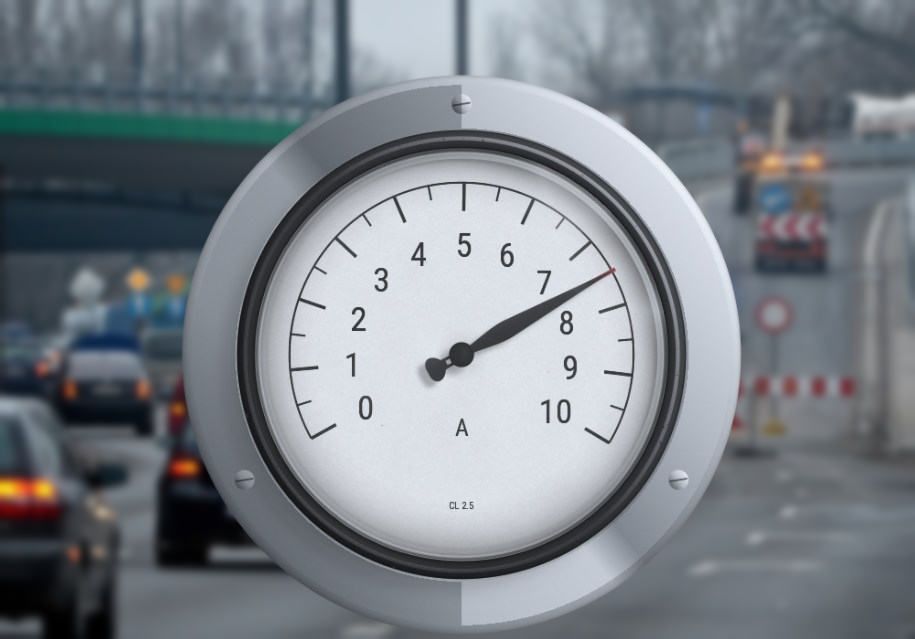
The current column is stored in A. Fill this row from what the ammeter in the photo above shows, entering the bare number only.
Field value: 7.5
